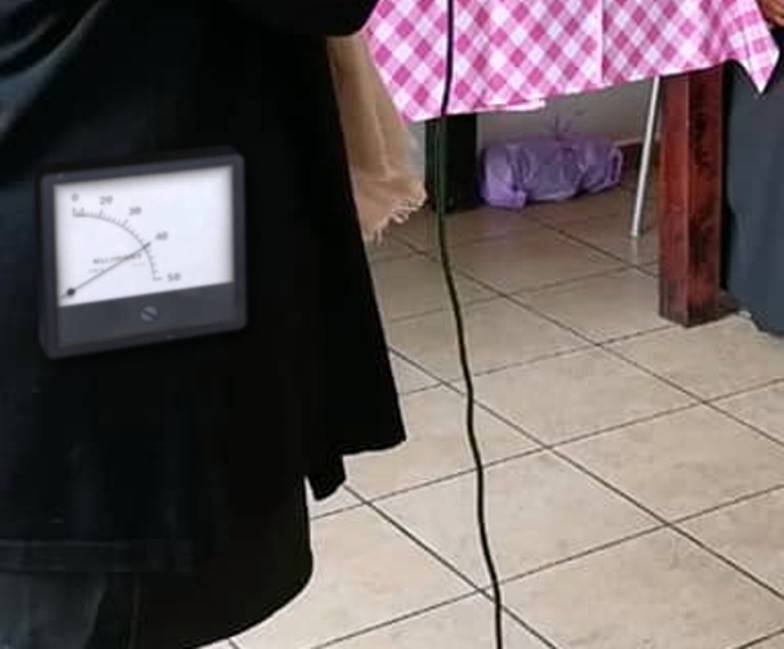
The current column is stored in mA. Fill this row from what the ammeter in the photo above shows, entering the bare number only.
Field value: 40
